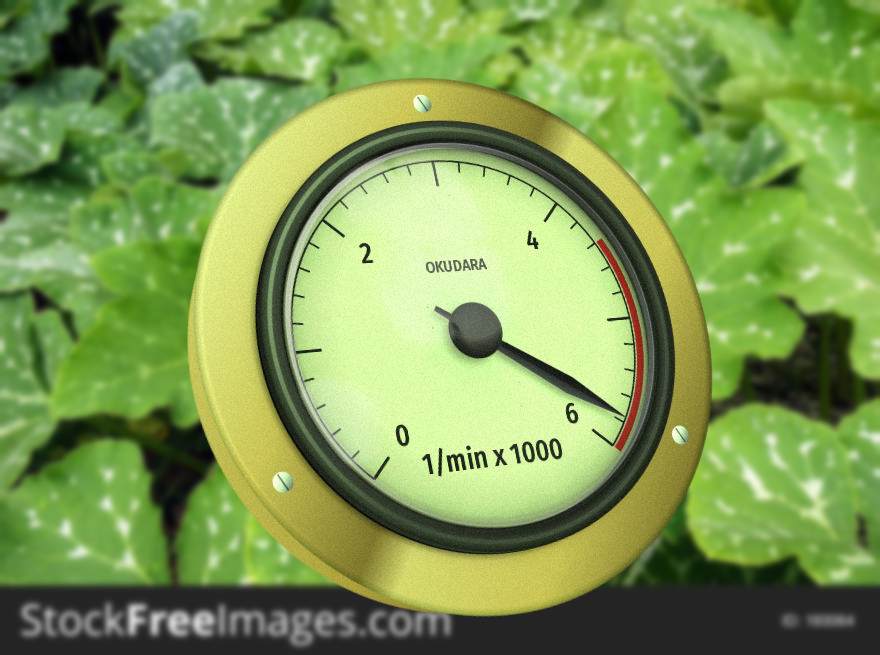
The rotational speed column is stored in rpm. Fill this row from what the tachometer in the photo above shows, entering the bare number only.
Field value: 5800
